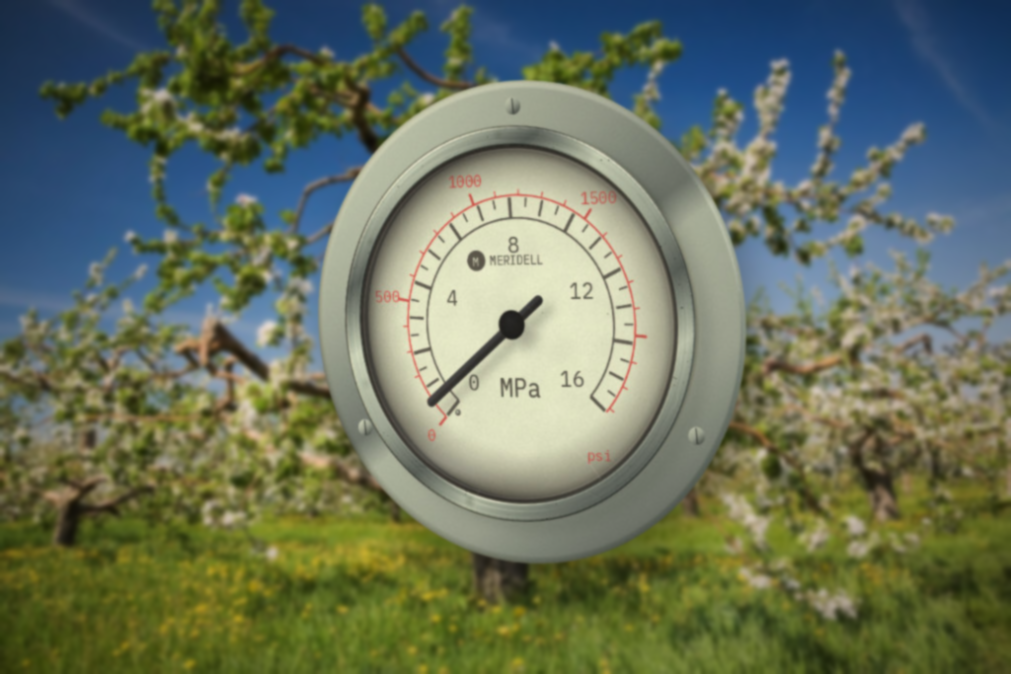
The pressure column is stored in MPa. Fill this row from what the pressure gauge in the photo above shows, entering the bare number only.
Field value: 0.5
